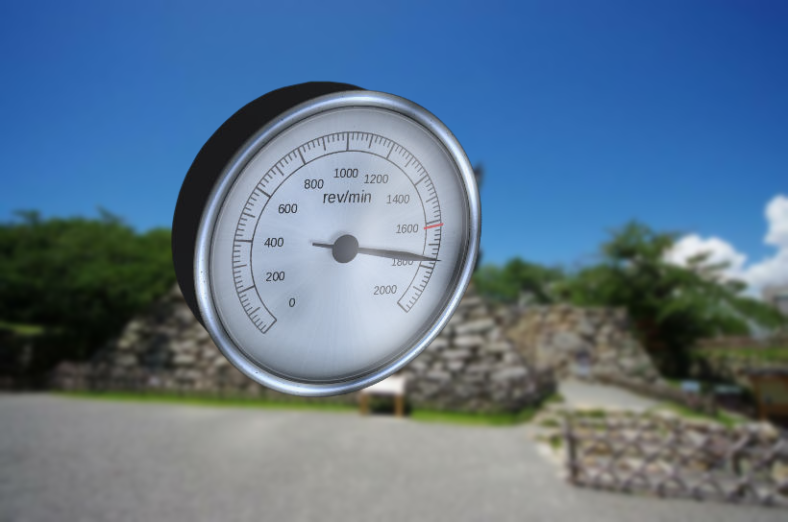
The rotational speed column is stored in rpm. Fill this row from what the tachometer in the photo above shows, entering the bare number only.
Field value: 1760
